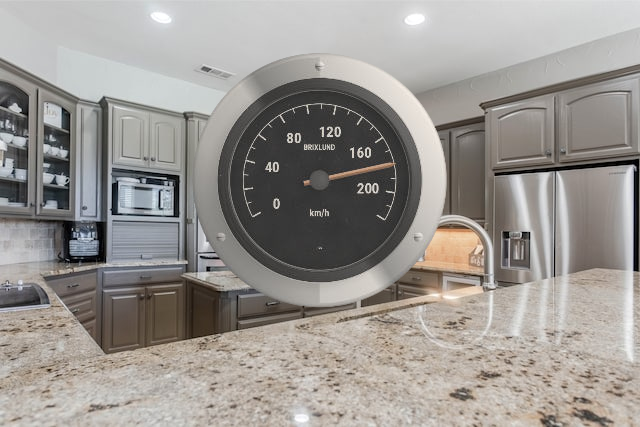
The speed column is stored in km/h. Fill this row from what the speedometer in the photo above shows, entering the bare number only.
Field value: 180
